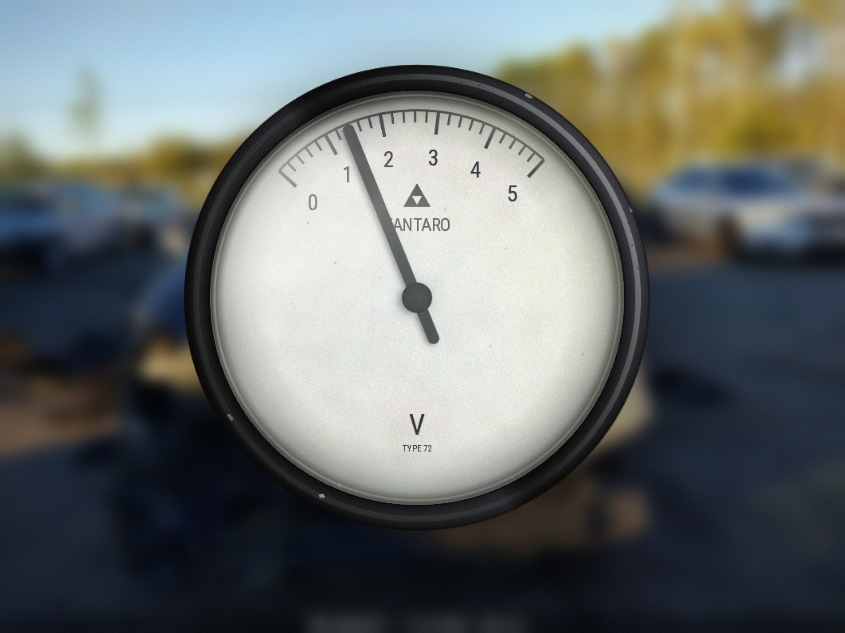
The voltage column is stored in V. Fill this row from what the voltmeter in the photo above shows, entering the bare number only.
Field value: 1.4
